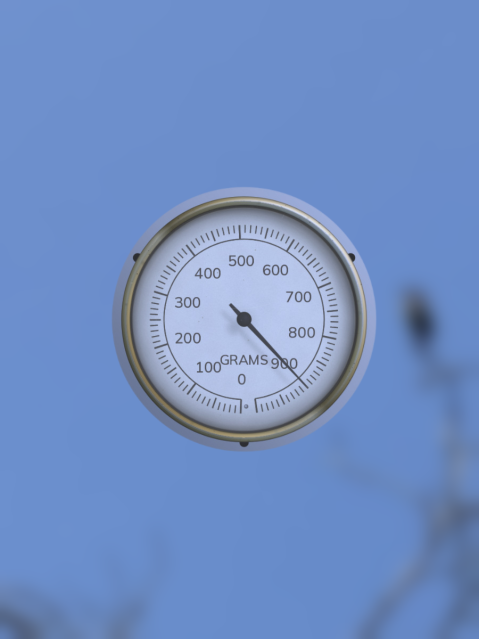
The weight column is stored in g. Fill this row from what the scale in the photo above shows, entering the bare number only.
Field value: 900
